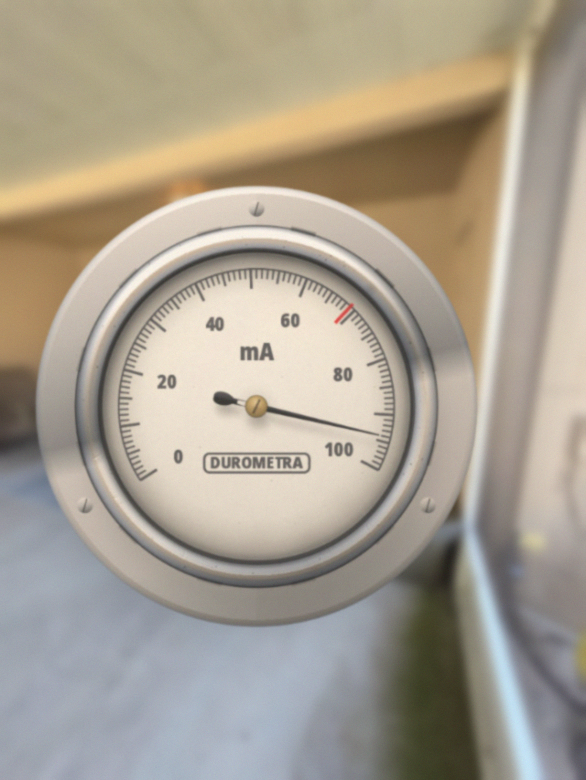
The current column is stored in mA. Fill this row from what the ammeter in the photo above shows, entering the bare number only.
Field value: 94
